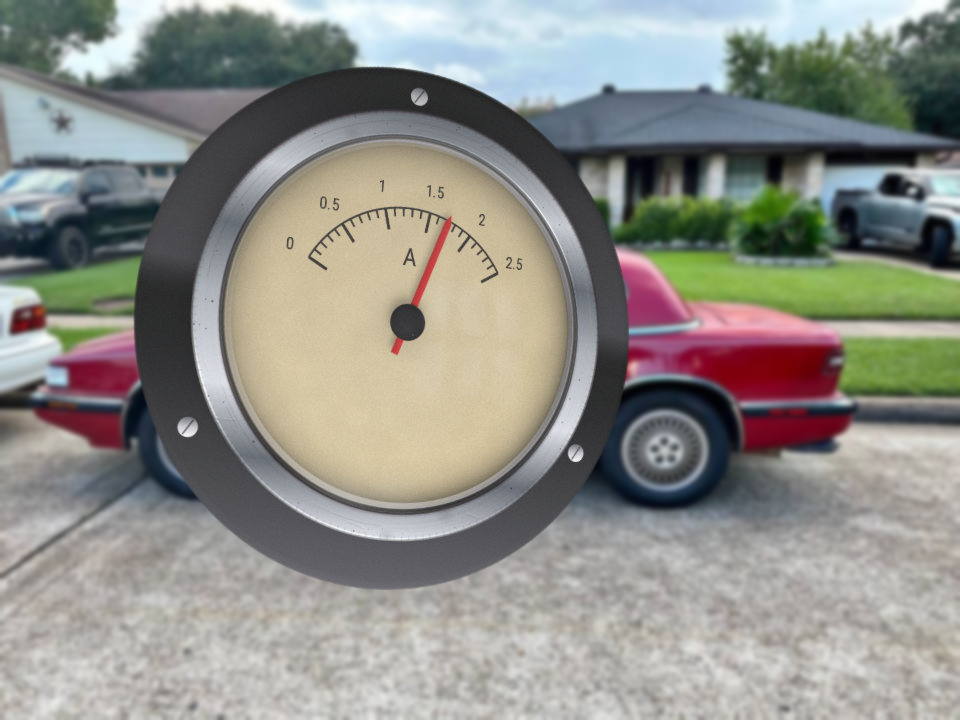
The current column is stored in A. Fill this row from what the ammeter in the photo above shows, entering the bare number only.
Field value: 1.7
